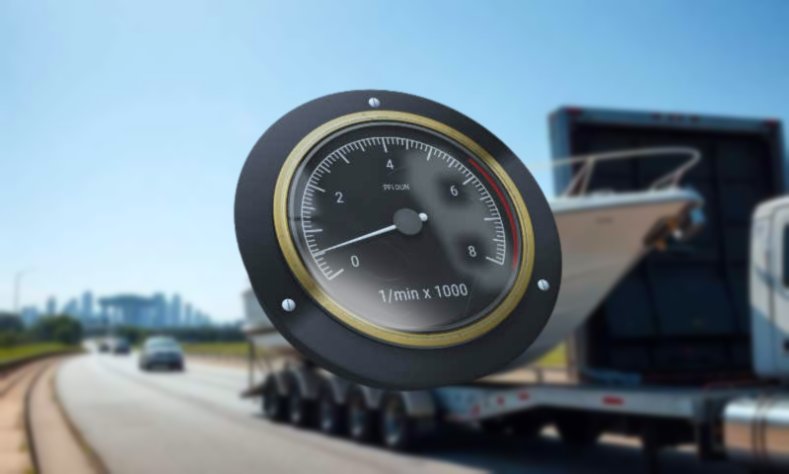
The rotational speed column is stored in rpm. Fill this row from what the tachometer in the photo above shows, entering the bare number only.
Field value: 500
